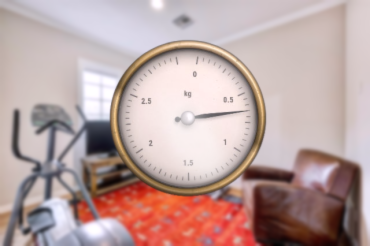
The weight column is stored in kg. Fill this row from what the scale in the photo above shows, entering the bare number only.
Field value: 0.65
